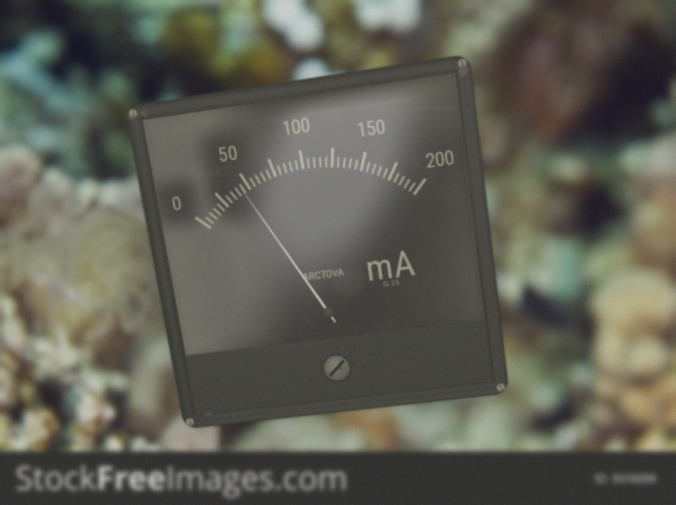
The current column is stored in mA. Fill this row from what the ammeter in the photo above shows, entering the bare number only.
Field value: 45
